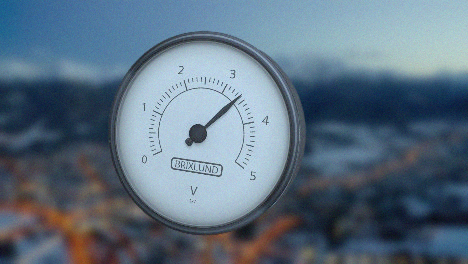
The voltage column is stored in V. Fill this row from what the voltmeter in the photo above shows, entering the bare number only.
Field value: 3.4
